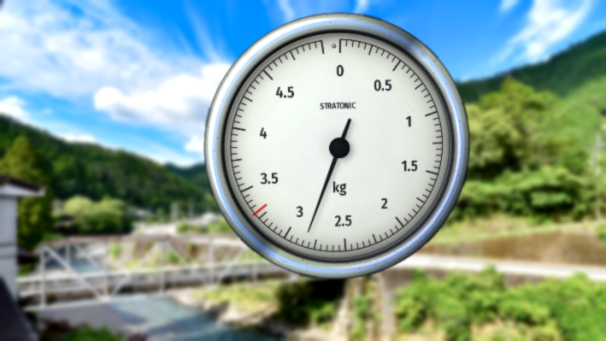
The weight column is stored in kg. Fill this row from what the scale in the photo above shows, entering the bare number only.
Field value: 2.85
